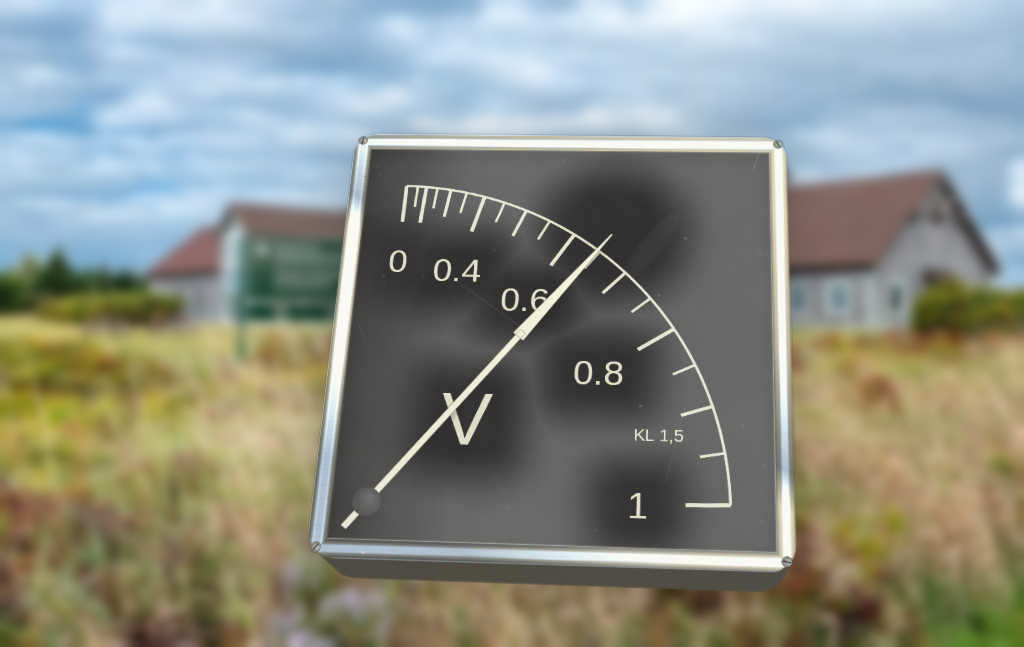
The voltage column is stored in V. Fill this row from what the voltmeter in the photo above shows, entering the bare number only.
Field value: 0.65
